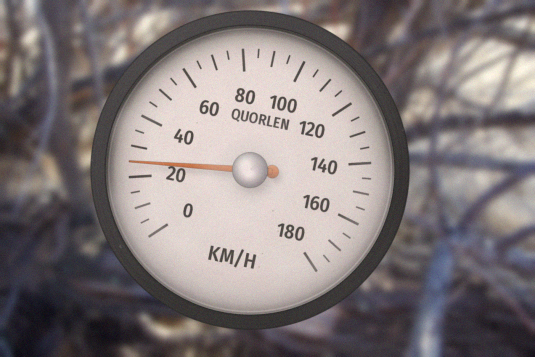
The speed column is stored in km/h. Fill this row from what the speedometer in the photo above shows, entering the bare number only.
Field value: 25
